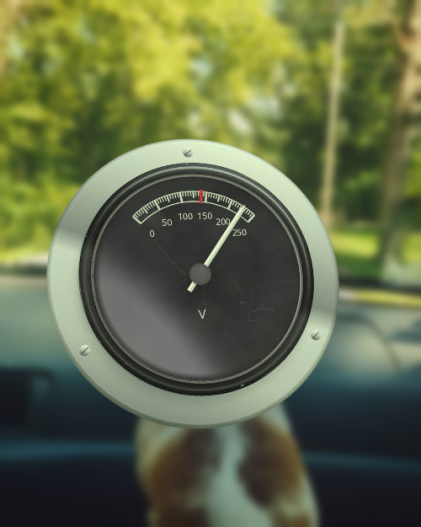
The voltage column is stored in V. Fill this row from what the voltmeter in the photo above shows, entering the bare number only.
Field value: 225
